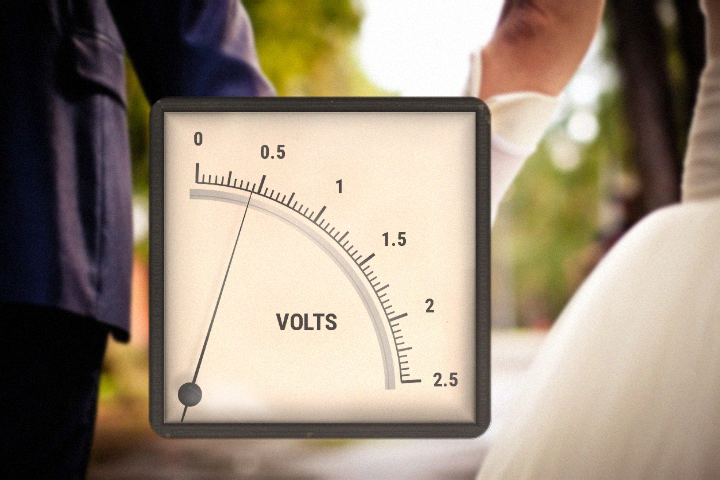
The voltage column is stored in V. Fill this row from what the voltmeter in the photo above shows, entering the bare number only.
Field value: 0.45
